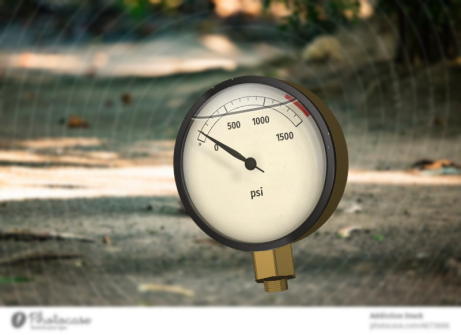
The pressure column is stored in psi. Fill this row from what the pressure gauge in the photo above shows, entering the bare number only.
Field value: 100
